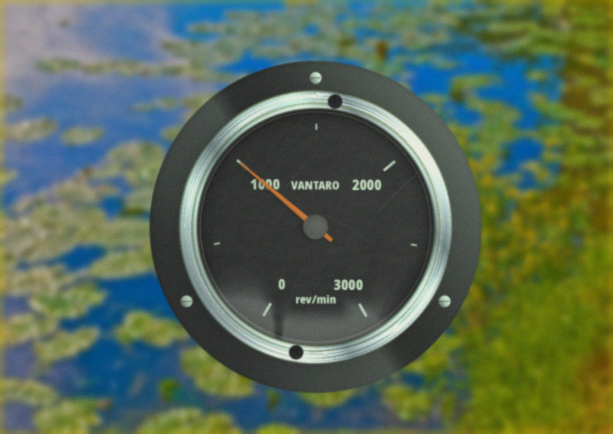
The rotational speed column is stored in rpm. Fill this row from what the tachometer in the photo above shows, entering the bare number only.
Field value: 1000
